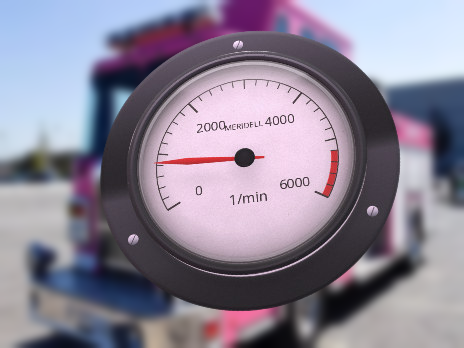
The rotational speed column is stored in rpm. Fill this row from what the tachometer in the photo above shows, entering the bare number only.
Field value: 800
